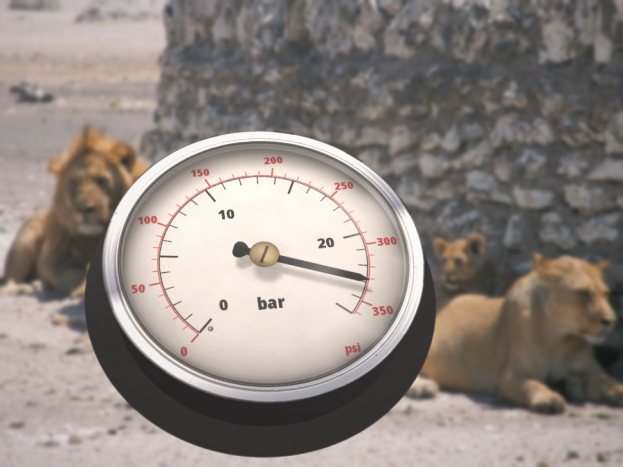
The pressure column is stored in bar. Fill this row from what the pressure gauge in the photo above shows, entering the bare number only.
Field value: 23
